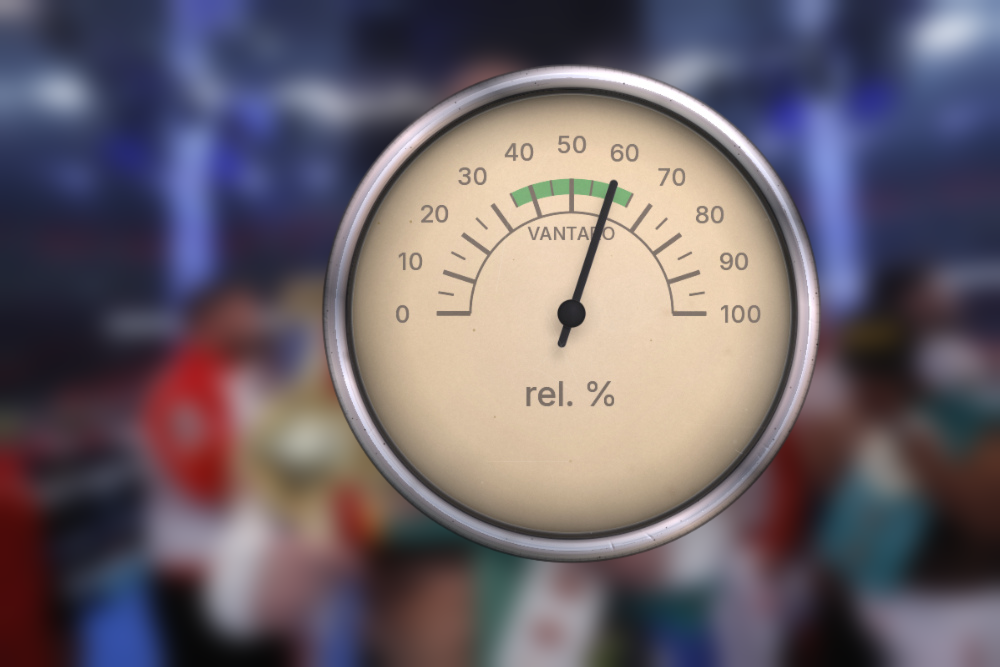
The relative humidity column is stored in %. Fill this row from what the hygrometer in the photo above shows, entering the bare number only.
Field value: 60
